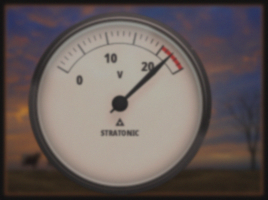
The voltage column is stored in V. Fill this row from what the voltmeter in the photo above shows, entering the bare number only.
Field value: 22
